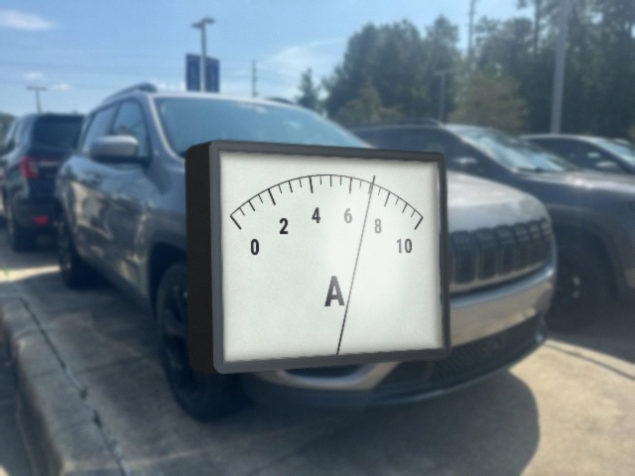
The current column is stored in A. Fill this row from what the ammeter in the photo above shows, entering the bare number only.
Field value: 7
